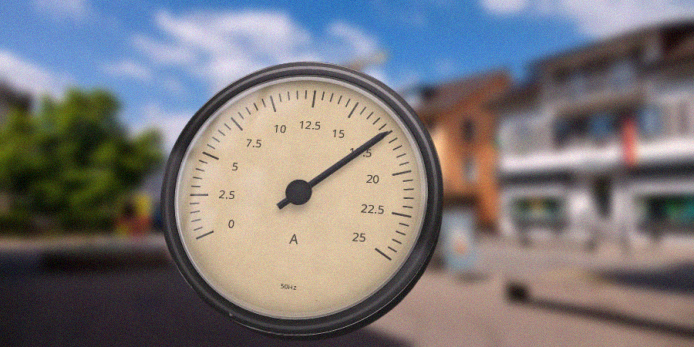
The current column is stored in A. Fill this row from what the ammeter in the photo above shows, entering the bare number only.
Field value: 17.5
